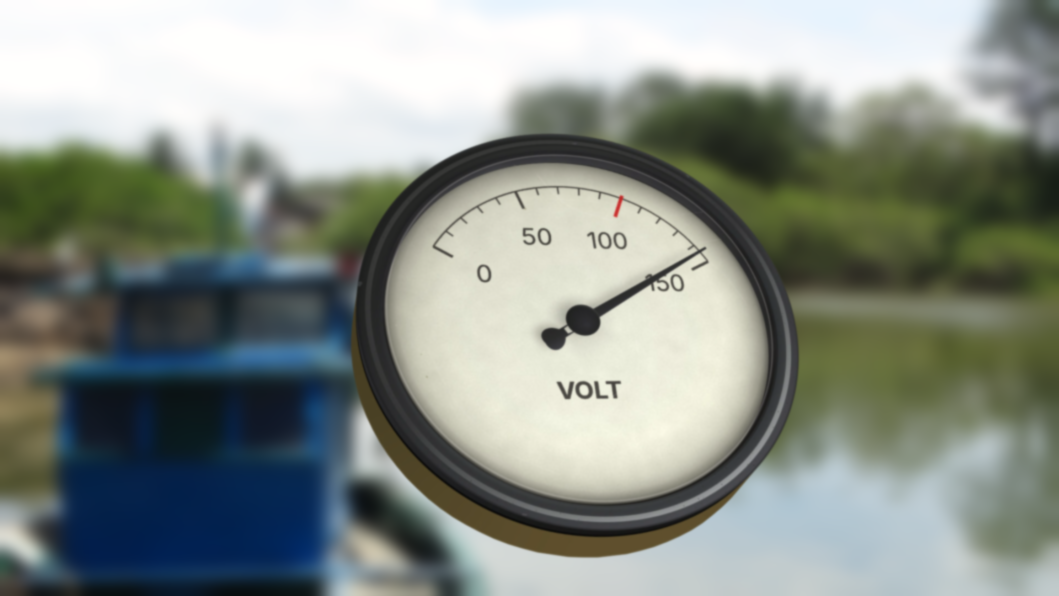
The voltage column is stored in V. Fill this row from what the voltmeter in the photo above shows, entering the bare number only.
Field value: 145
